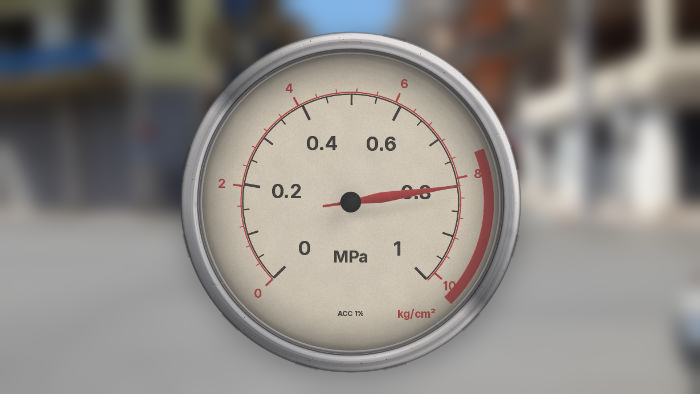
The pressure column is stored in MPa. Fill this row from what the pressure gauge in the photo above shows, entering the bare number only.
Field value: 0.8
